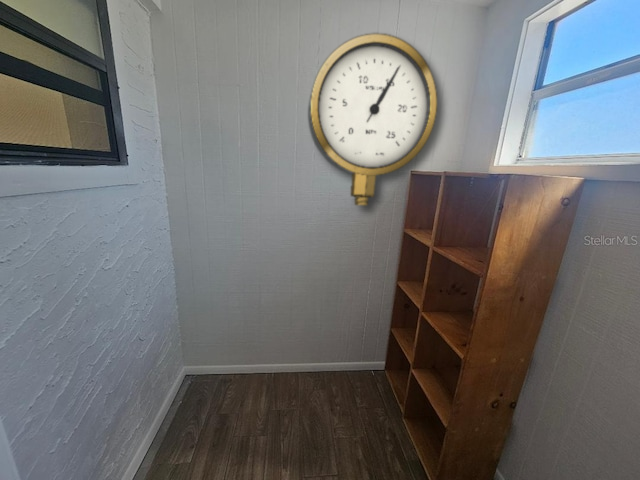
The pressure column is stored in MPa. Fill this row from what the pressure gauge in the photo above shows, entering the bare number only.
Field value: 15
